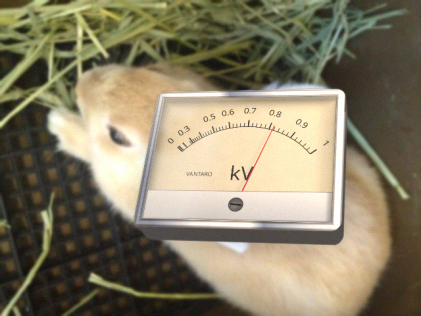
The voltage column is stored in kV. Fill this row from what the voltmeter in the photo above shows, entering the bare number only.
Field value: 0.82
